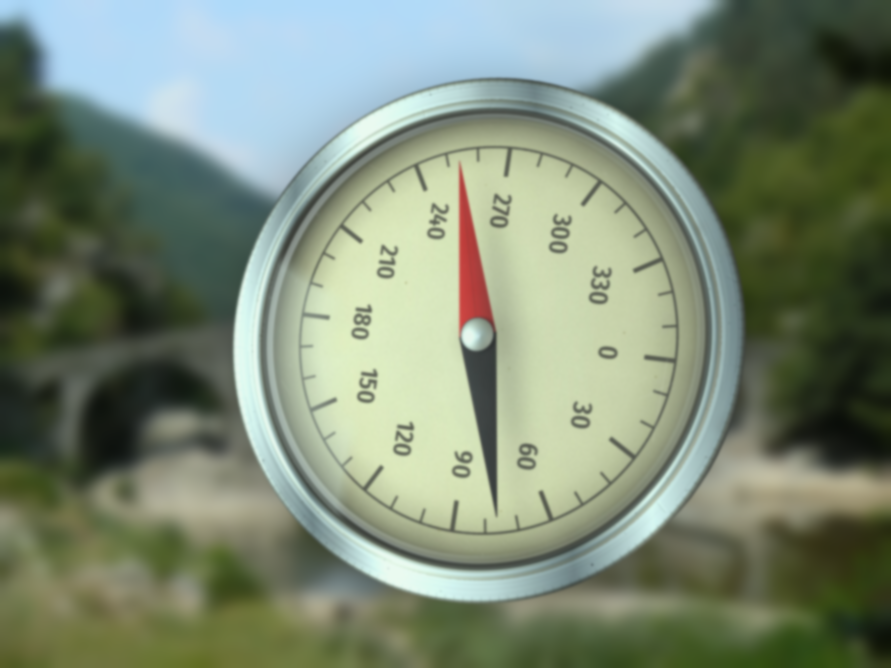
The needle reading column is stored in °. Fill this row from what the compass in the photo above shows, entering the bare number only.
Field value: 255
